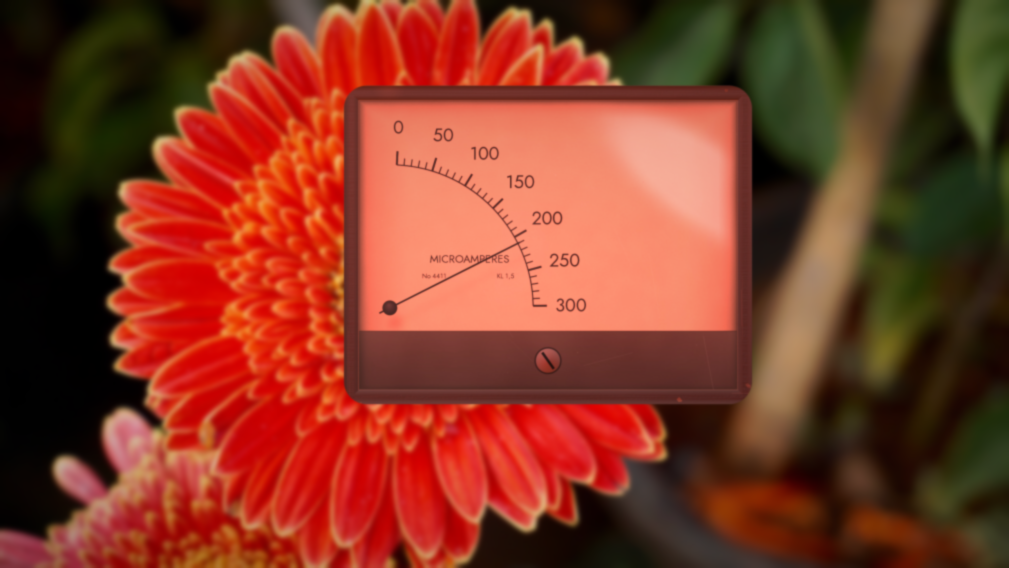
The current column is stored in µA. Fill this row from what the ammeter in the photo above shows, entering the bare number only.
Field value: 210
